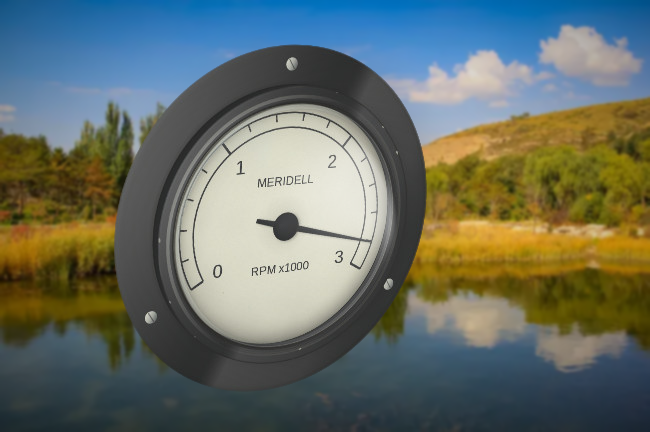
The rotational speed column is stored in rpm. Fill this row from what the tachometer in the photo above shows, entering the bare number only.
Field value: 2800
